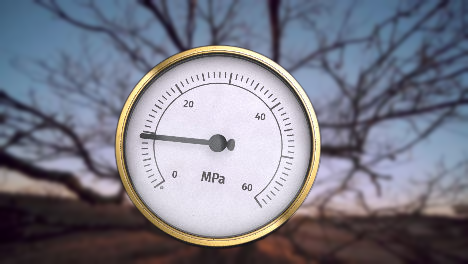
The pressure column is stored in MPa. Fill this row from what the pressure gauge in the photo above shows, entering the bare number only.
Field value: 9
